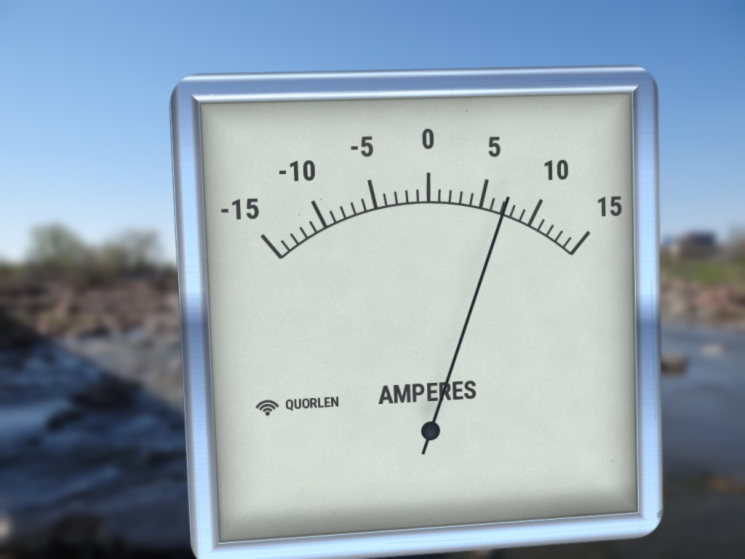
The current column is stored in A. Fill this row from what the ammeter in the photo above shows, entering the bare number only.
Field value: 7
